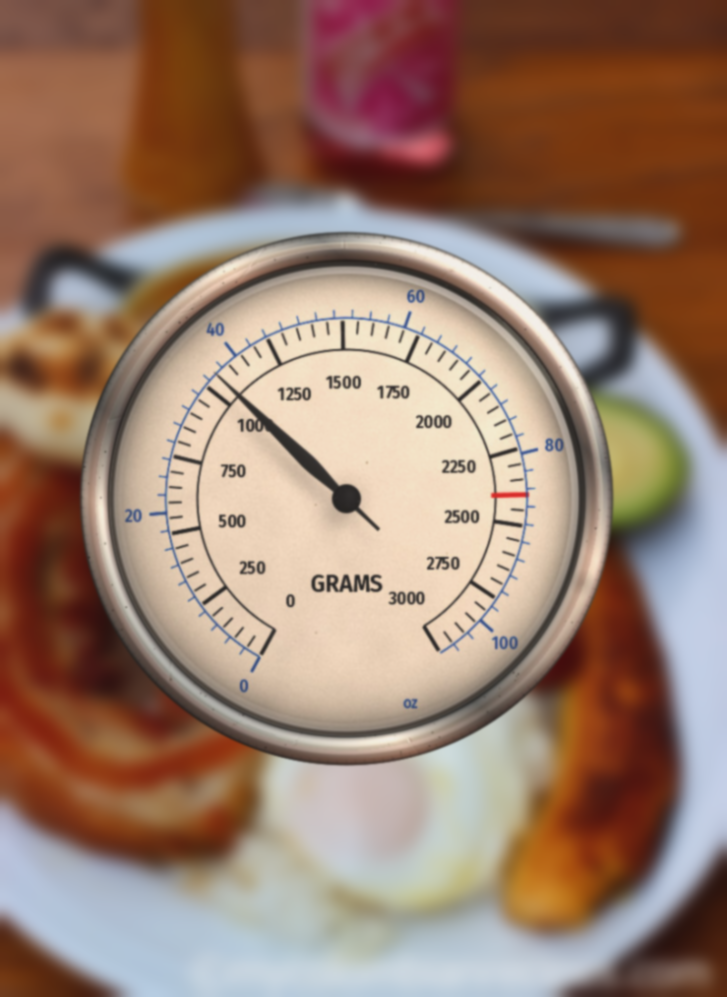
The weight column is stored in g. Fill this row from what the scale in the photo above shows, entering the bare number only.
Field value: 1050
